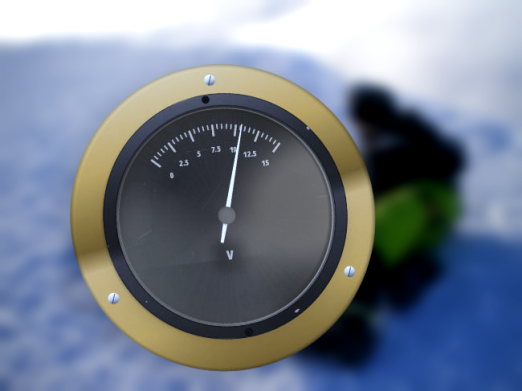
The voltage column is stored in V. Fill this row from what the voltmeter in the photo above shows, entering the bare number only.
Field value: 10.5
